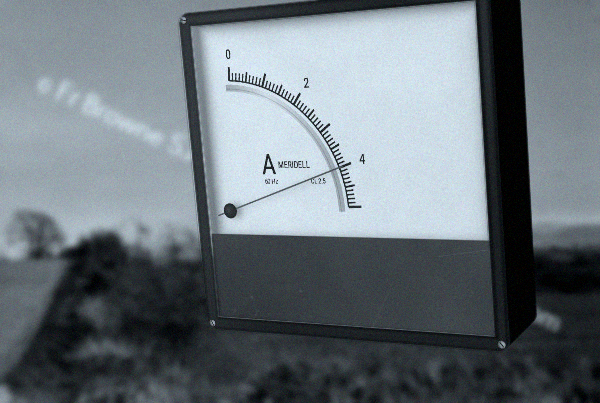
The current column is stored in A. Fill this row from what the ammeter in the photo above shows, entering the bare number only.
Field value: 4
